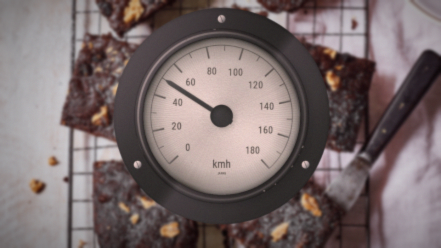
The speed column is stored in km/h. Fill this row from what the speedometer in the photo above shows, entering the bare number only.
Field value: 50
